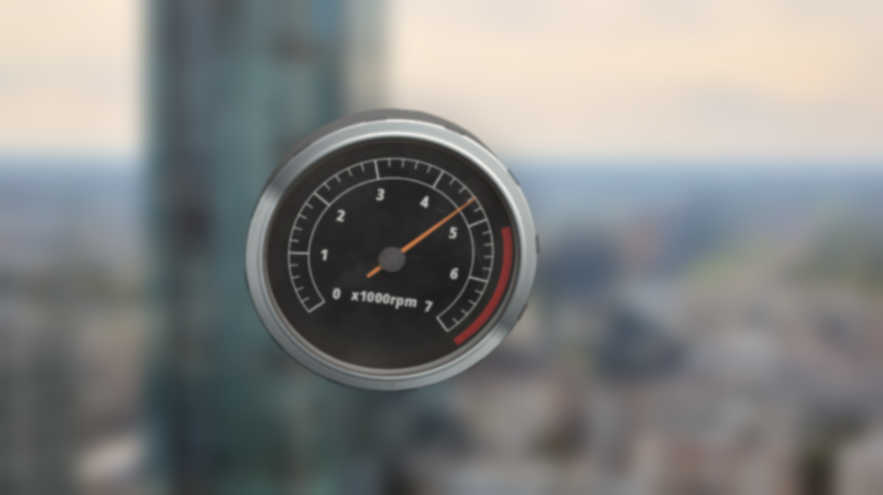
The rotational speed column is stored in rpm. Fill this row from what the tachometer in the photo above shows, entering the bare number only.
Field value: 4600
